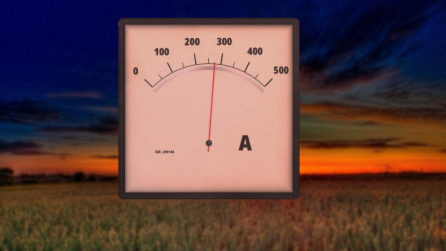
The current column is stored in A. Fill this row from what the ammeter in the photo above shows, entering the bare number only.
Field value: 275
